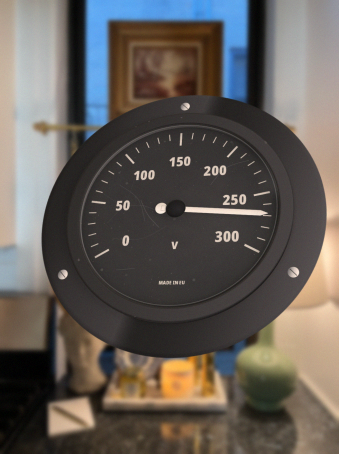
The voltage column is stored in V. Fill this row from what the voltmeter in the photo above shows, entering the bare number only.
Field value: 270
